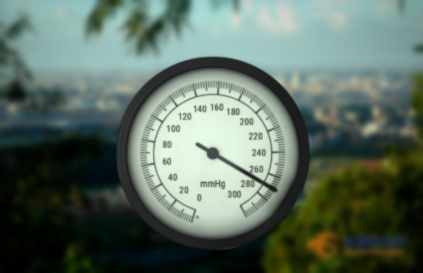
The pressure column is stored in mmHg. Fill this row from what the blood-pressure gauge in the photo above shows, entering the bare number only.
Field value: 270
